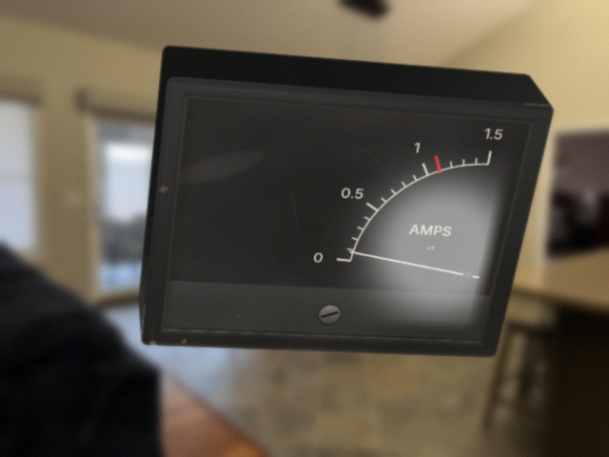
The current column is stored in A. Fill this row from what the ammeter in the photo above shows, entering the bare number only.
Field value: 0.1
